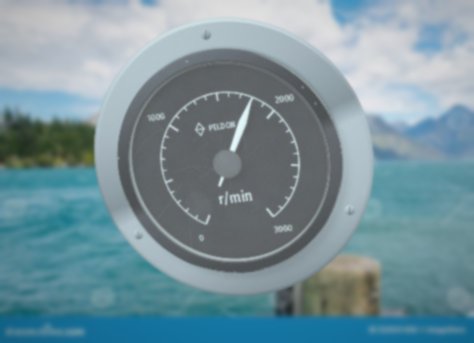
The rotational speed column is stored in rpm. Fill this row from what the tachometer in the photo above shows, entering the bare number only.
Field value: 1800
